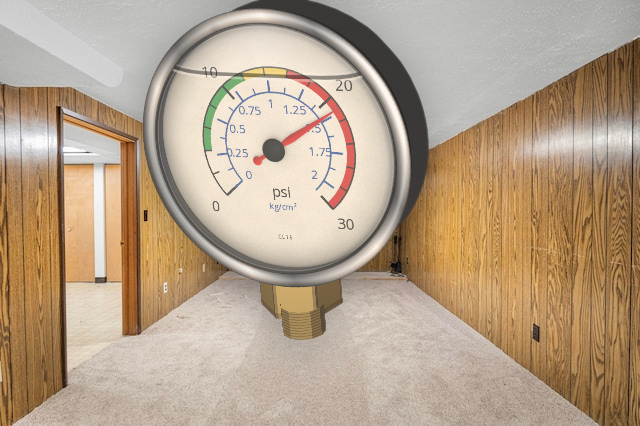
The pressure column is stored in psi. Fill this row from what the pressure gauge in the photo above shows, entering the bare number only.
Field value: 21
